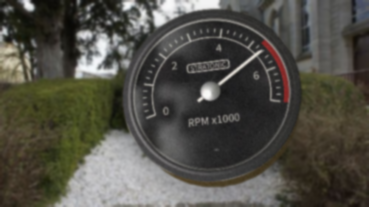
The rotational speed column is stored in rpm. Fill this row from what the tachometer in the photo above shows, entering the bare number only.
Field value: 5400
